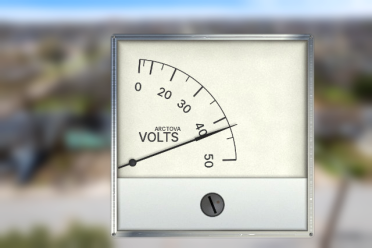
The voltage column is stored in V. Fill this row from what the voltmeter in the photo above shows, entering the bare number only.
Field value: 42.5
